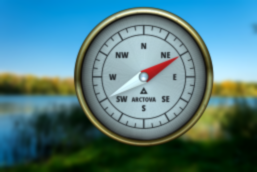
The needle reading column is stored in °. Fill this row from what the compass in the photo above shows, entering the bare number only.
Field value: 60
